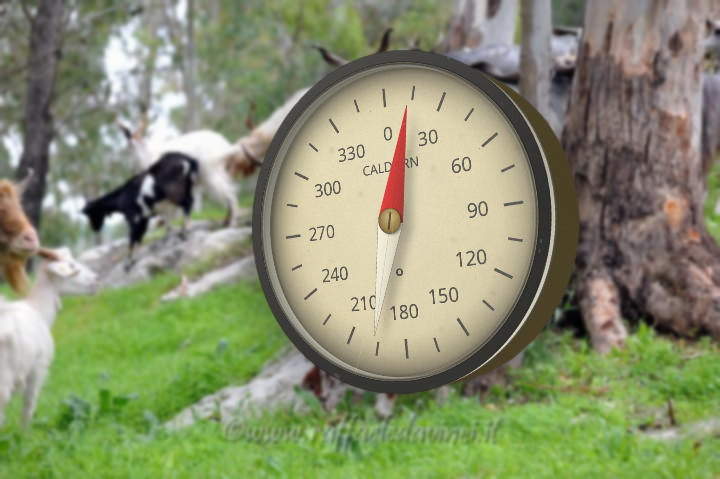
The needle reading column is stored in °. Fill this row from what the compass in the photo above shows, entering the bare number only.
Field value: 15
